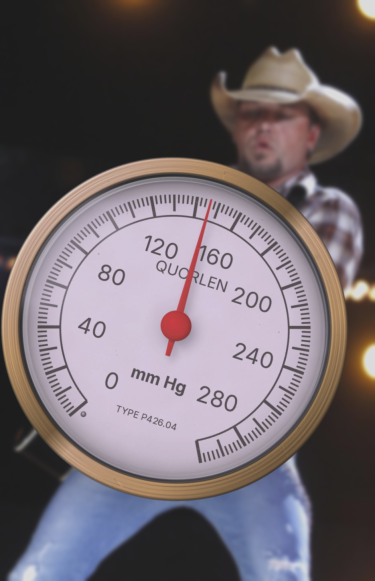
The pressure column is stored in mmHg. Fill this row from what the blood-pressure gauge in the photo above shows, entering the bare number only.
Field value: 146
